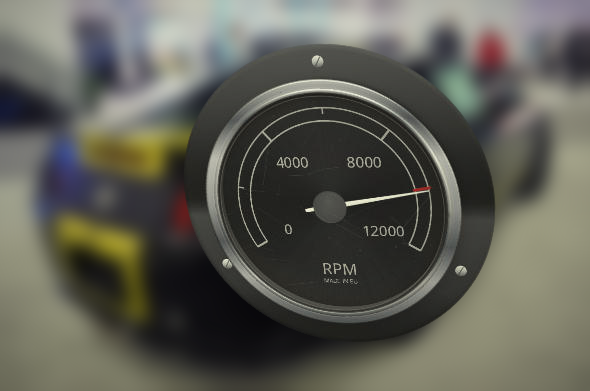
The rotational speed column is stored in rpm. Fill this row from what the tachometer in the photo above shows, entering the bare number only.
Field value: 10000
